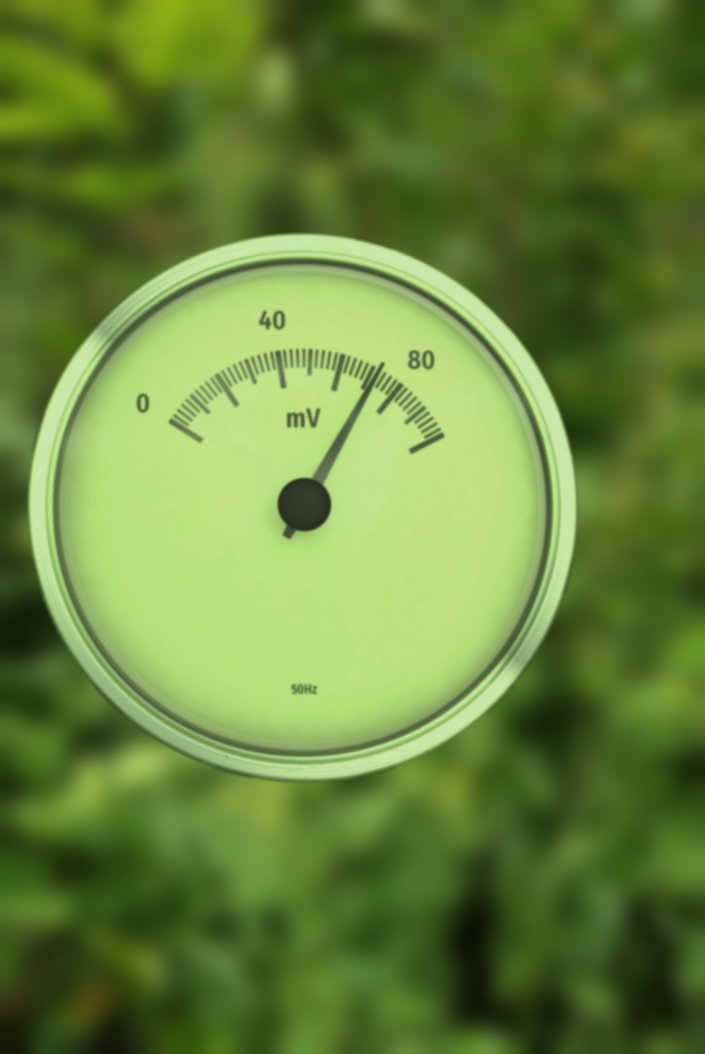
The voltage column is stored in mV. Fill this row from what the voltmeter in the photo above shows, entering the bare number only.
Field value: 72
